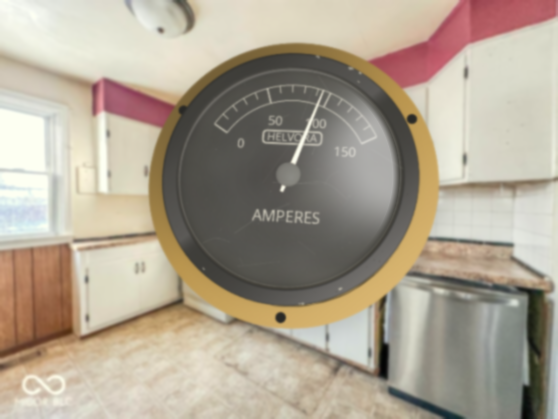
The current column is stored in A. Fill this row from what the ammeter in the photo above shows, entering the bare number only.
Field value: 95
